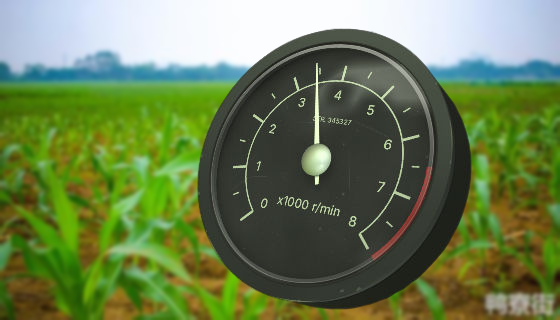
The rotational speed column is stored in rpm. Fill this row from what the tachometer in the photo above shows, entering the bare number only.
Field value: 3500
